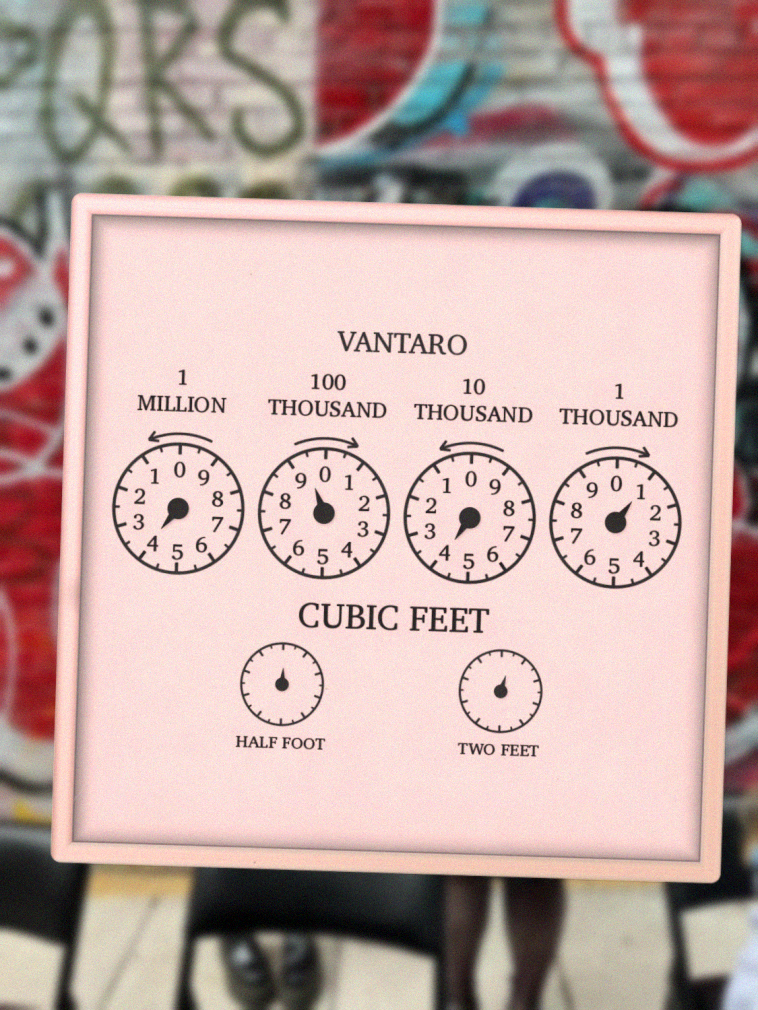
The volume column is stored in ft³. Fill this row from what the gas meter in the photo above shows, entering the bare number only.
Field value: 394100
